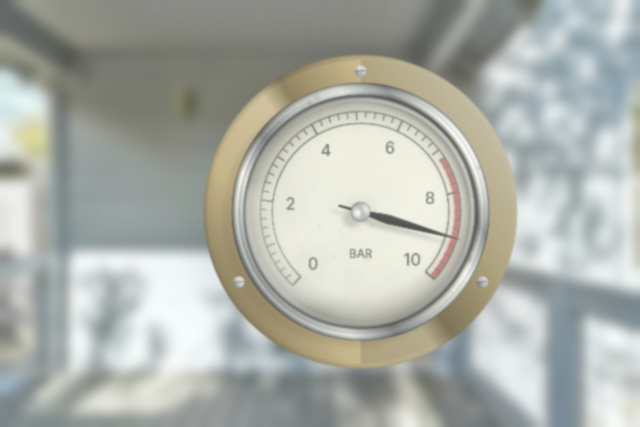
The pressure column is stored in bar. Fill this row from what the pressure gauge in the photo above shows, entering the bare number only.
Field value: 9
